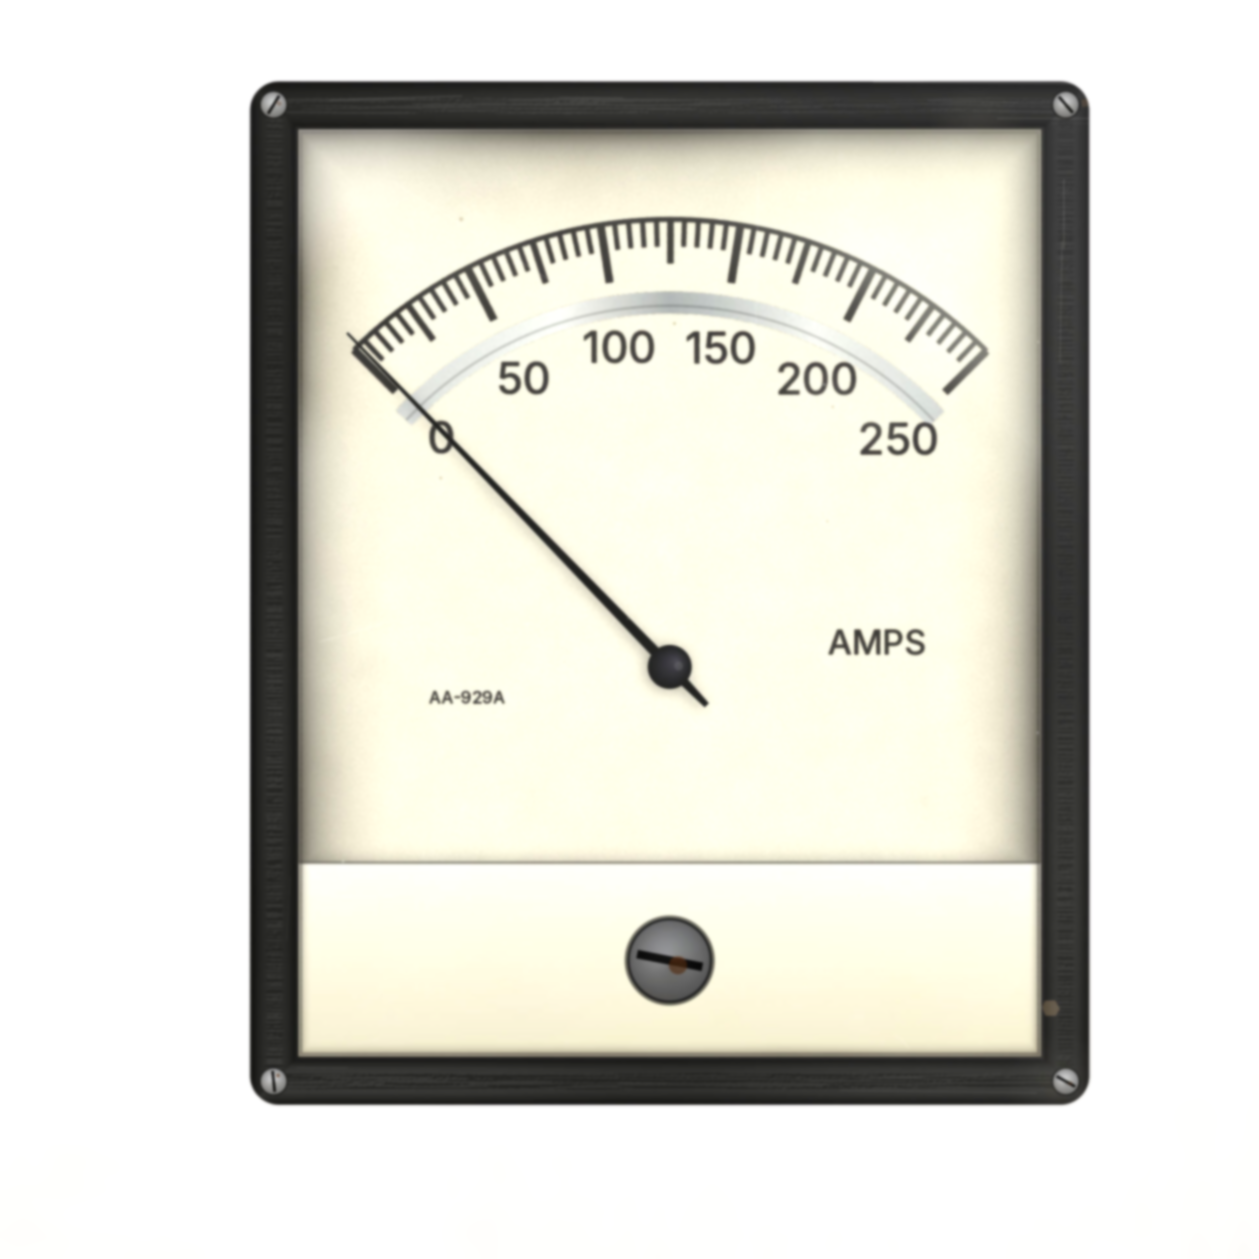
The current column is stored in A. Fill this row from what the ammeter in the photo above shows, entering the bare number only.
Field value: 2.5
